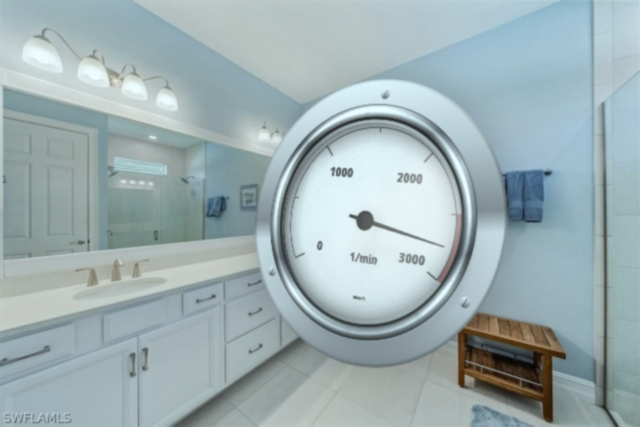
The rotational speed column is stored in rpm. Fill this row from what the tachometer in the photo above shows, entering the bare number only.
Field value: 2750
